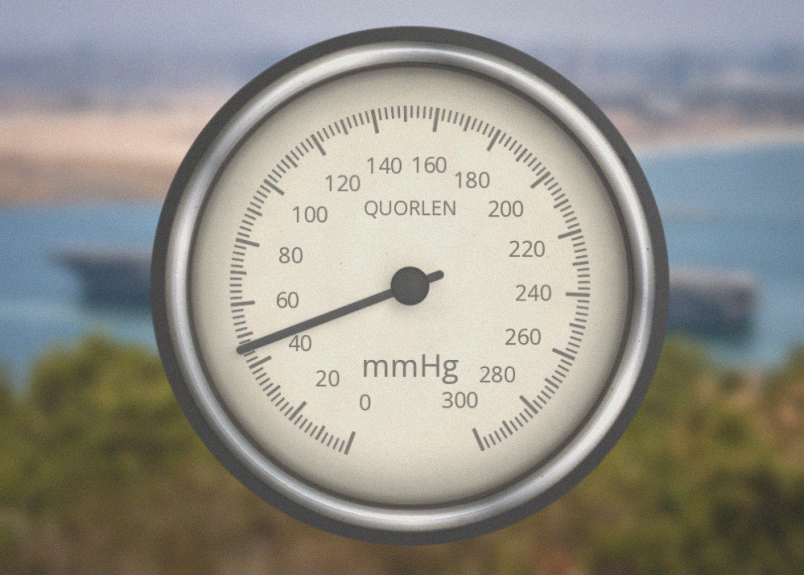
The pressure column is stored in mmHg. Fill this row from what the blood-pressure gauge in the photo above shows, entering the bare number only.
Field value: 46
